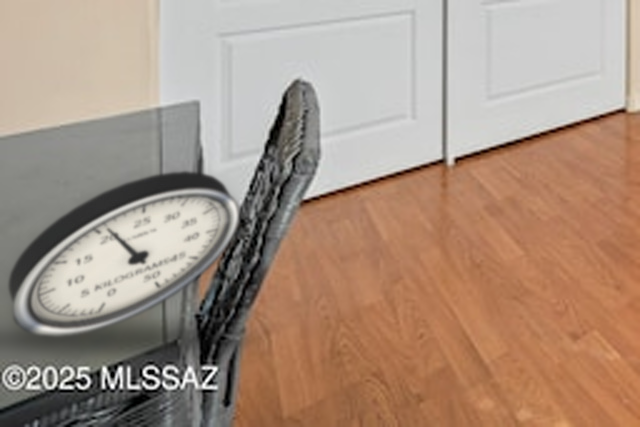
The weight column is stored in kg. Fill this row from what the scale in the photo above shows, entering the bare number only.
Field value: 21
